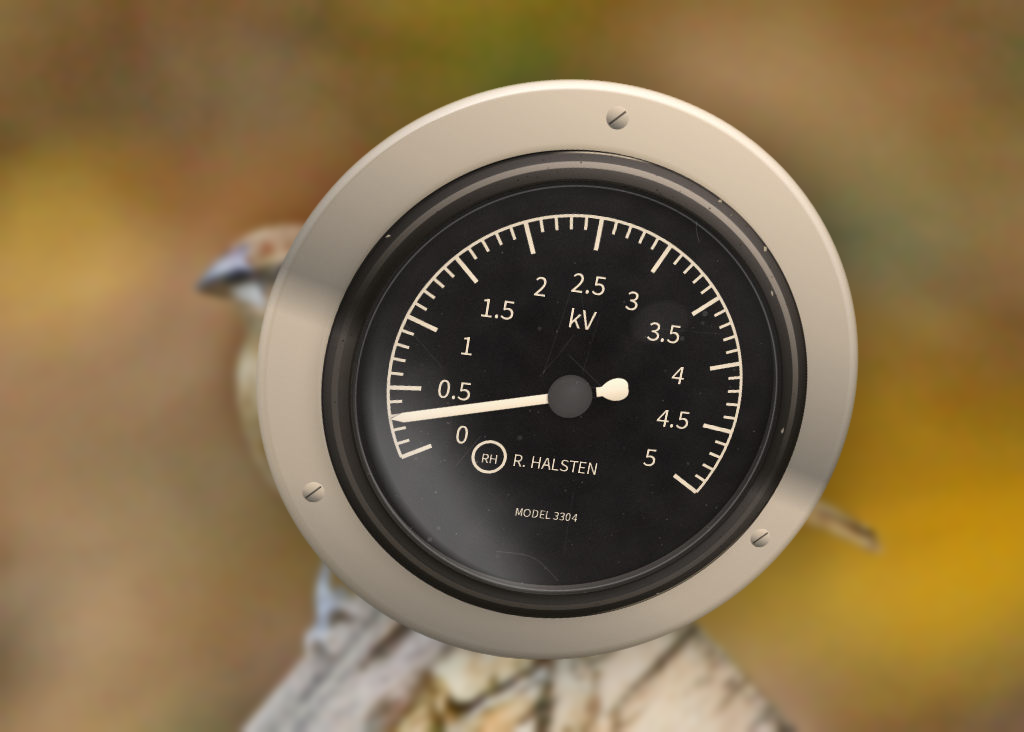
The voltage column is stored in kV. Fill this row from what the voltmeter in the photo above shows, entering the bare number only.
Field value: 0.3
